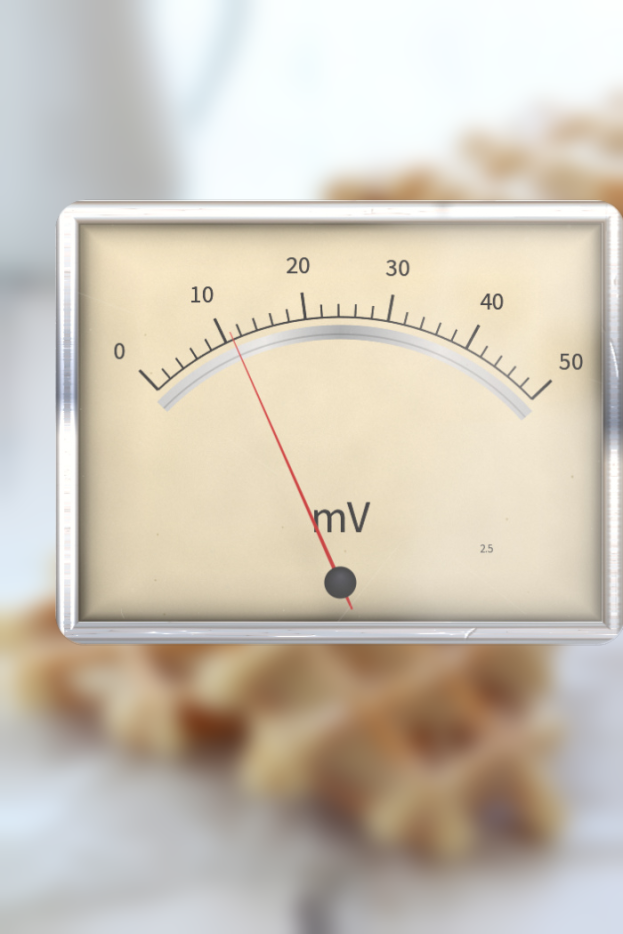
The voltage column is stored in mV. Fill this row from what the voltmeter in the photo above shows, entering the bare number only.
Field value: 11
